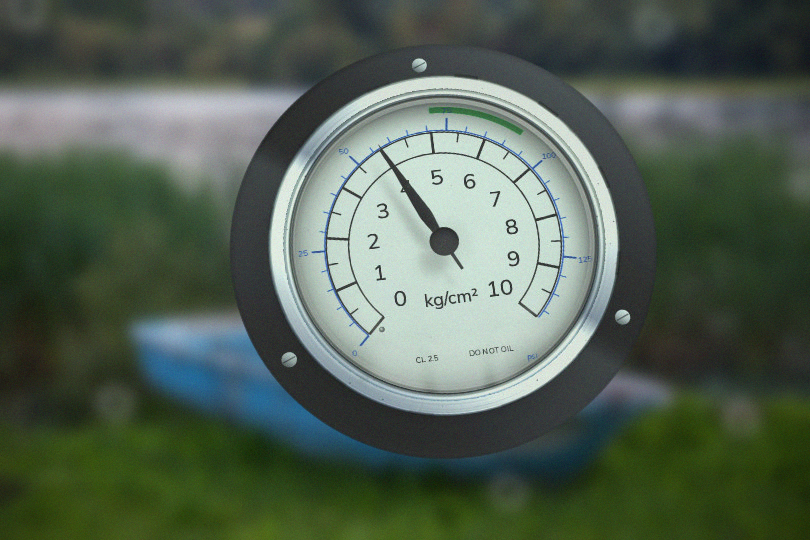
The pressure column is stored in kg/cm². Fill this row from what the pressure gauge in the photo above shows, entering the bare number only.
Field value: 4
